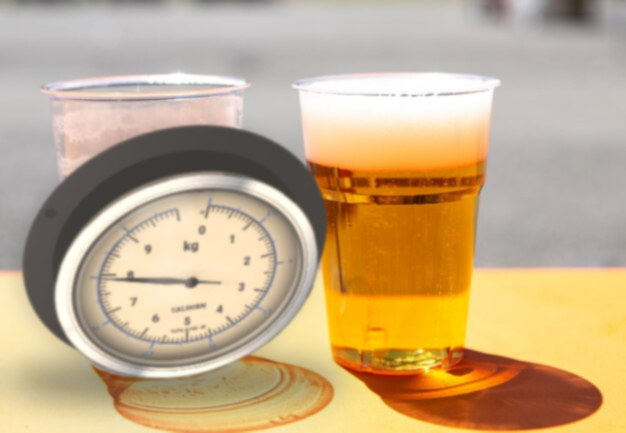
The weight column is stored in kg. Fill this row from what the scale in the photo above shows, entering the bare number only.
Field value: 8
